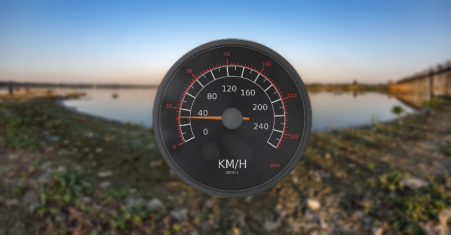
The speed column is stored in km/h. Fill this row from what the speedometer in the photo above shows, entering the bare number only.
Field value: 30
